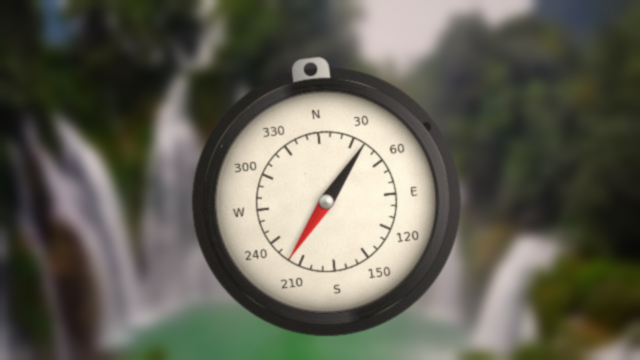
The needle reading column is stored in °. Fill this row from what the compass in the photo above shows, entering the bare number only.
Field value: 220
